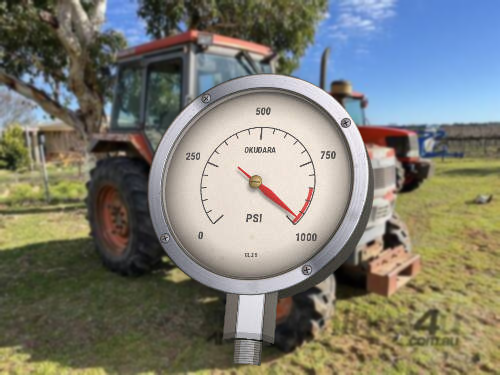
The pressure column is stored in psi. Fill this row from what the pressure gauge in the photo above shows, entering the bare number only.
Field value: 975
